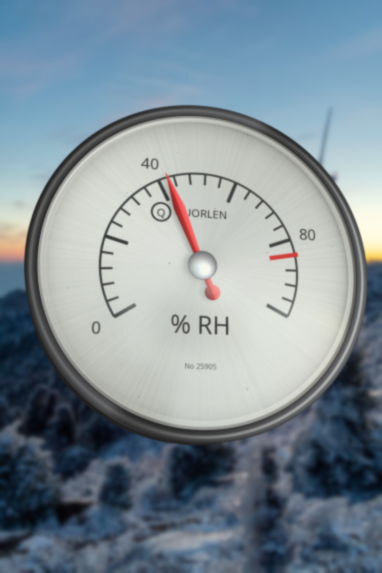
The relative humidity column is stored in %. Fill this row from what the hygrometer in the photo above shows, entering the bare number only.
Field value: 42
